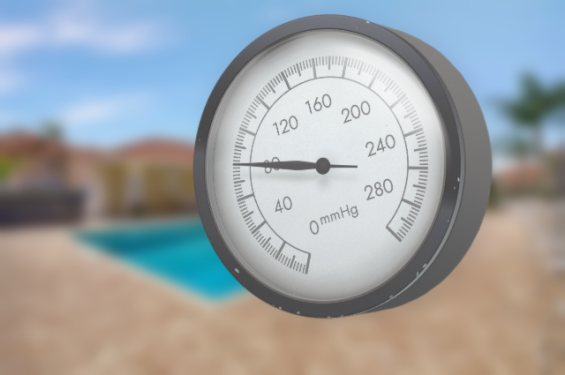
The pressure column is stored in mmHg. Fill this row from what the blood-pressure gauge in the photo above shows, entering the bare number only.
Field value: 80
